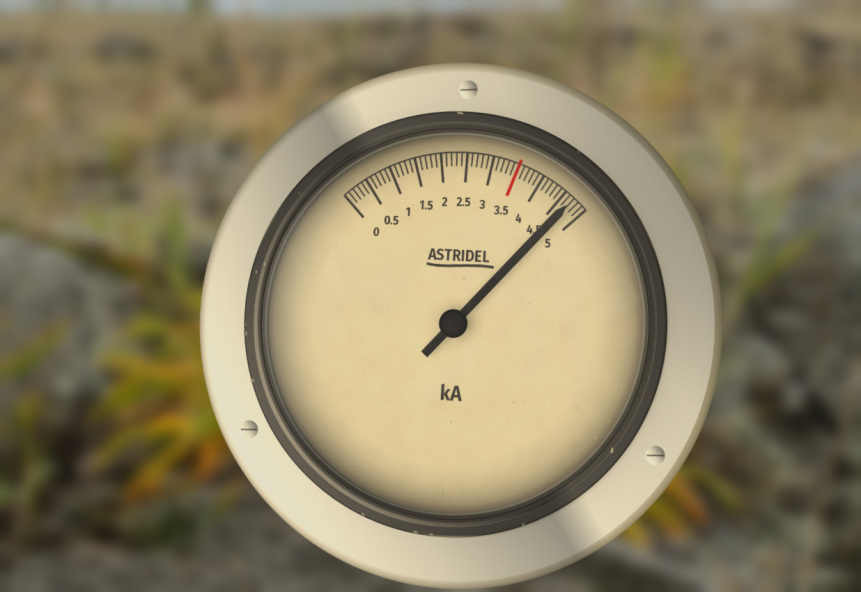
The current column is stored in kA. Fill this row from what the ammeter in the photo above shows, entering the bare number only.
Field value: 4.7
